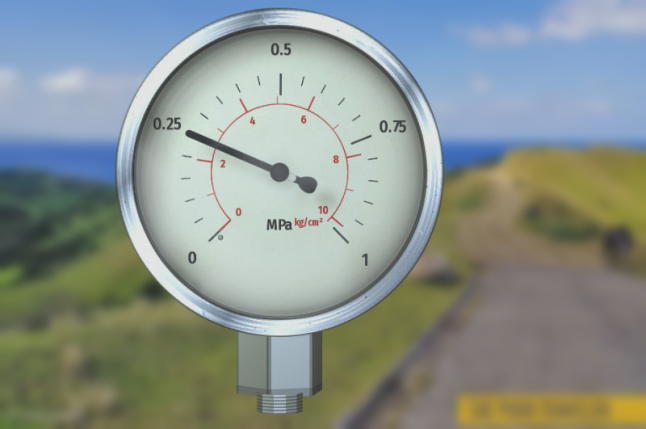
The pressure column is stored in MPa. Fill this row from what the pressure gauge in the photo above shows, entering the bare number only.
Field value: 0.25
